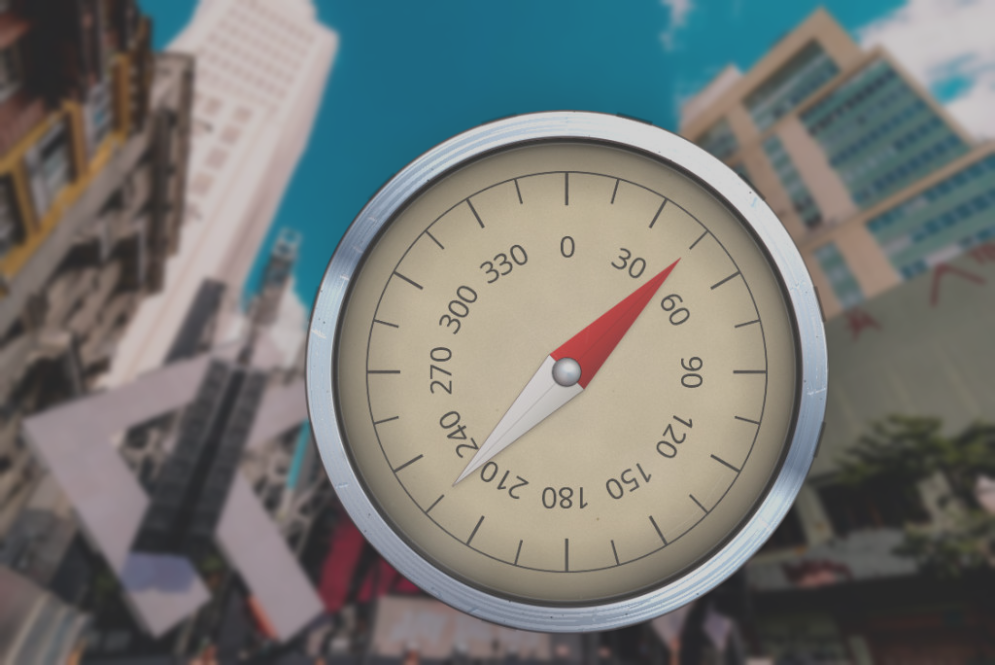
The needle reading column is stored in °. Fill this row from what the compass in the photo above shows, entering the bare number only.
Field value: 45
